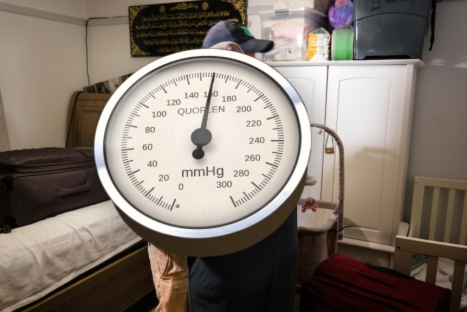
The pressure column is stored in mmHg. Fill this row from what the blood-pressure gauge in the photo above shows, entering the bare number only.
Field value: 160
